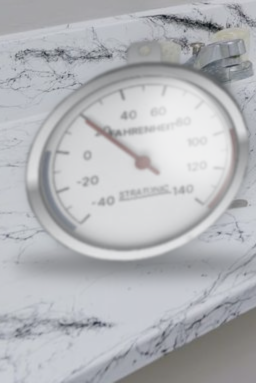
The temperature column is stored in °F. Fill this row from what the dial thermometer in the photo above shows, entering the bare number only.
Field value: 20
